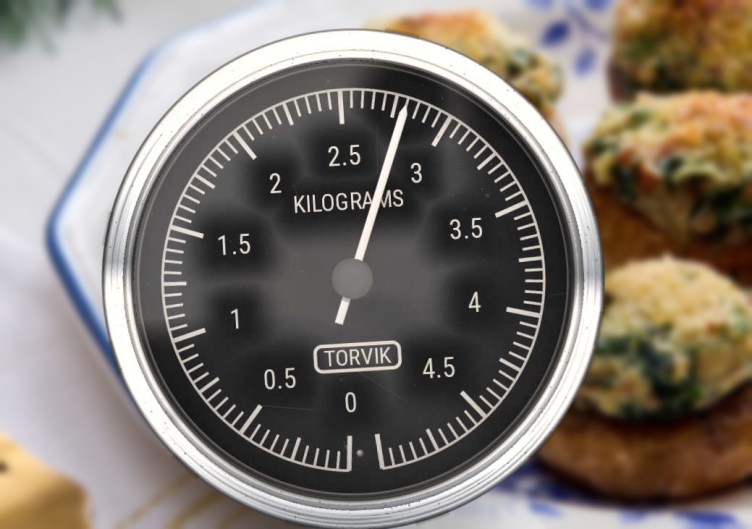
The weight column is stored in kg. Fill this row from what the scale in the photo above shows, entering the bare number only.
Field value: 2.8
